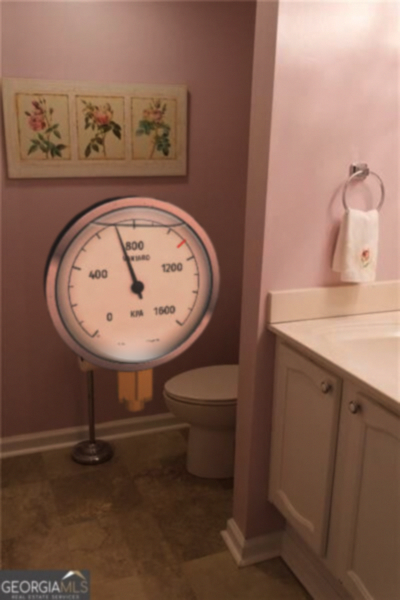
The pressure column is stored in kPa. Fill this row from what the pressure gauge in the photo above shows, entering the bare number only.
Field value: 700
